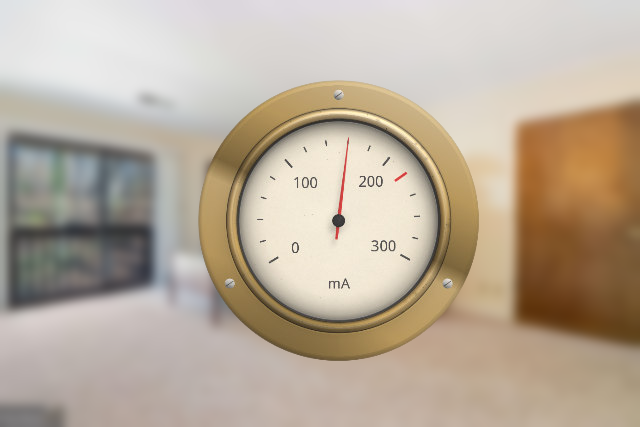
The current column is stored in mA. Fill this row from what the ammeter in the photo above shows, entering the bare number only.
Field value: 160
